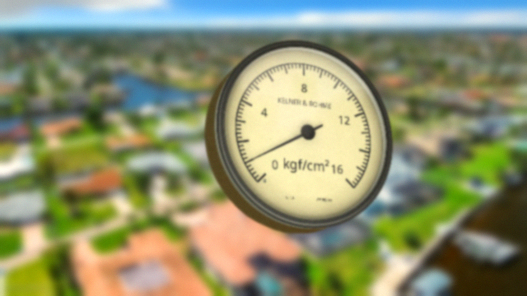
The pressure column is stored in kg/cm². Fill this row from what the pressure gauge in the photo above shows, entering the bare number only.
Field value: 1
